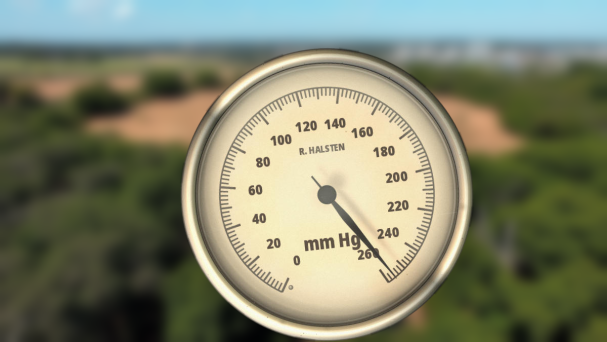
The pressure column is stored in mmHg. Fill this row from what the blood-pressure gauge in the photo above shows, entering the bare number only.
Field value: 256
